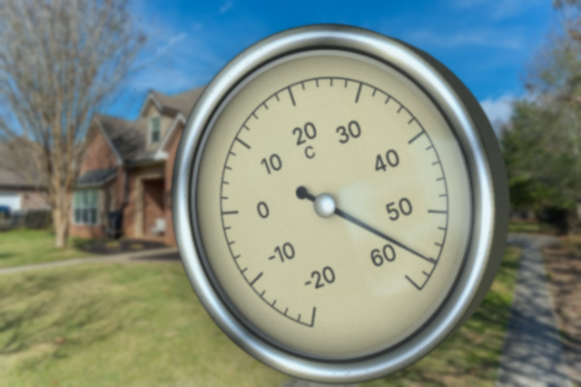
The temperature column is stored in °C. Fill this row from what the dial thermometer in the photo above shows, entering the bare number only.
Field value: 56
